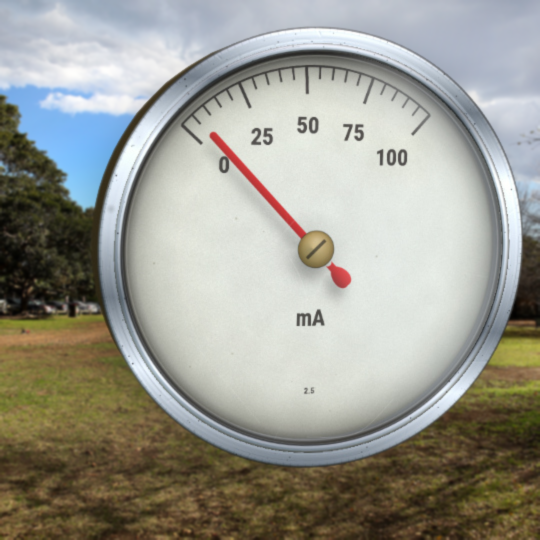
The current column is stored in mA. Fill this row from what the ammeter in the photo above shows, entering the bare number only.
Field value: 5
